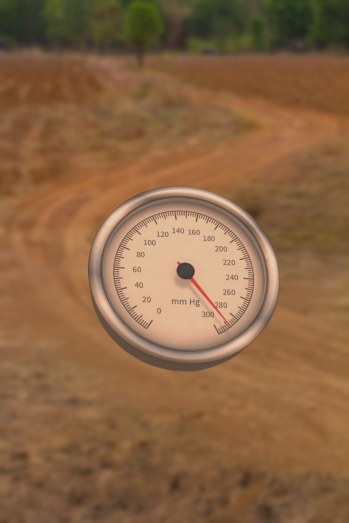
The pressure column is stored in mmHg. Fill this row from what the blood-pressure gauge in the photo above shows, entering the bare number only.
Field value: 290
